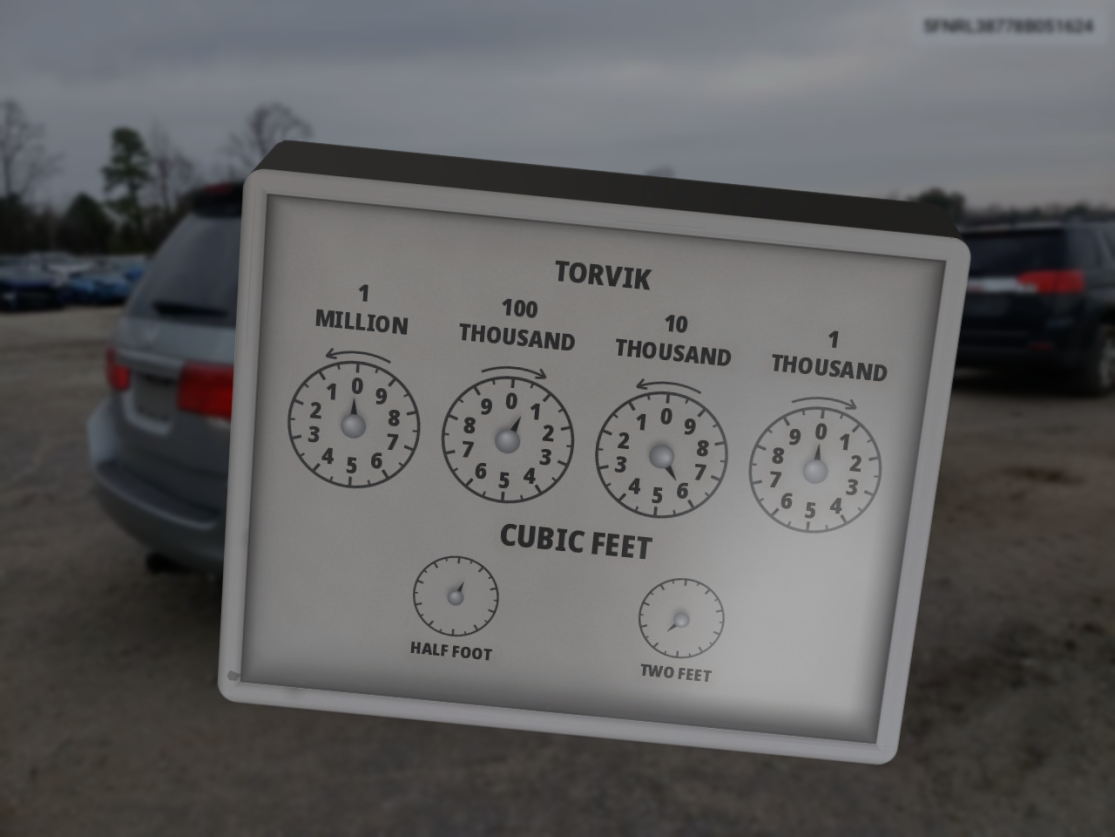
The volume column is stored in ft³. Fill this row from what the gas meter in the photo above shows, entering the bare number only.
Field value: 6000
